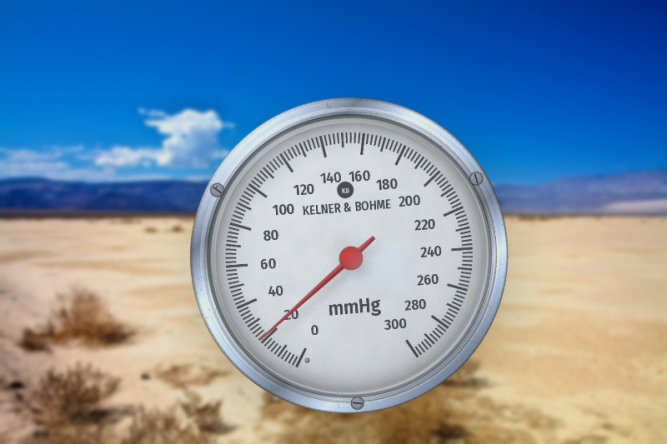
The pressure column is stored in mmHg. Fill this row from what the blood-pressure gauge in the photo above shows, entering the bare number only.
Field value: 22
